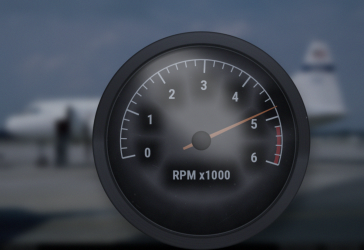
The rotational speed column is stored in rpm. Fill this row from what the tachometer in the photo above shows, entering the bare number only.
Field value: 4800
